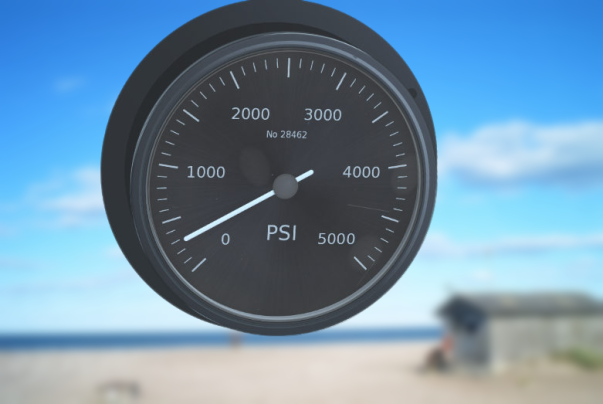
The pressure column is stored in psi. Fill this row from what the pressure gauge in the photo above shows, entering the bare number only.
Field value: 300
